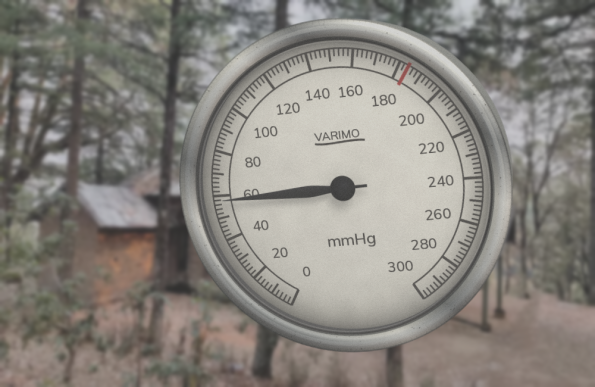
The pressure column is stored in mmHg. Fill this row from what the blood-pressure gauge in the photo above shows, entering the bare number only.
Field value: 58
